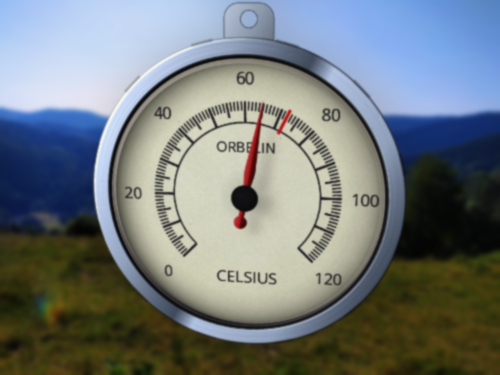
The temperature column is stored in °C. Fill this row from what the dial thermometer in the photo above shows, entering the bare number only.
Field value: 65
